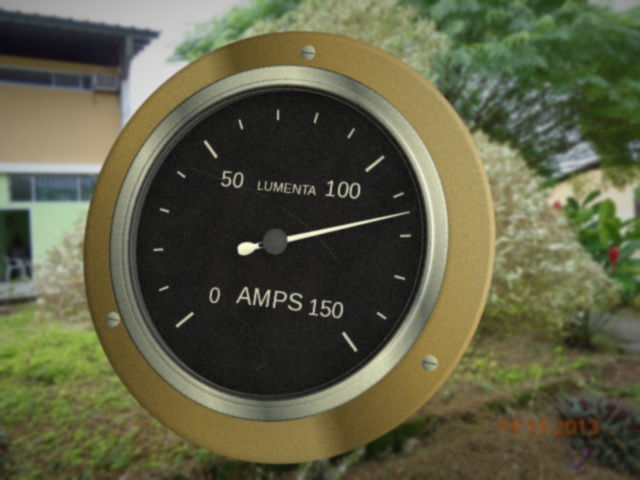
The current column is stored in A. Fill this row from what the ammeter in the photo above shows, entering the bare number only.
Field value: 115
